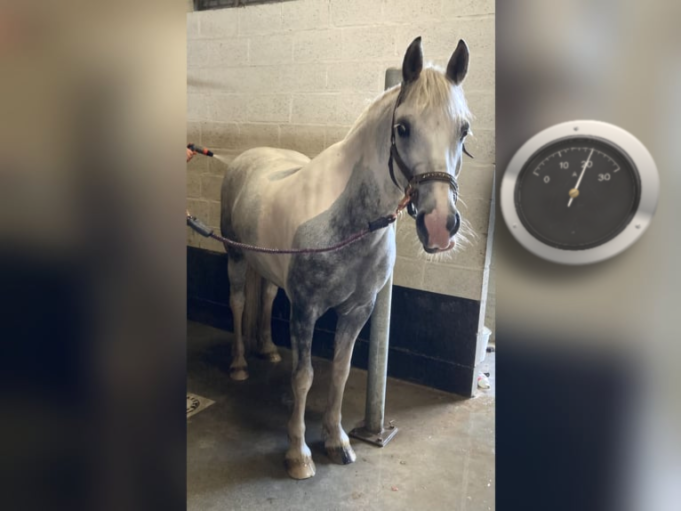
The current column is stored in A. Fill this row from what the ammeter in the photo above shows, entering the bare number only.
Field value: 20
